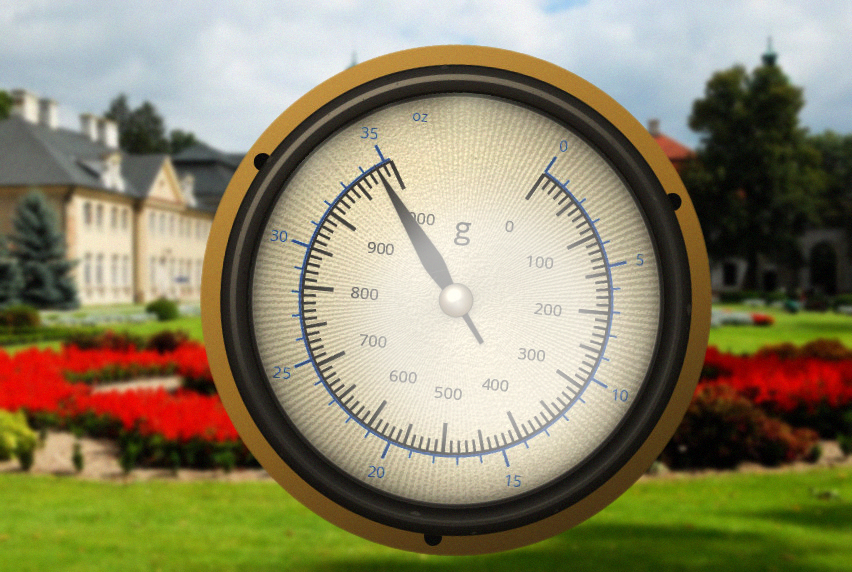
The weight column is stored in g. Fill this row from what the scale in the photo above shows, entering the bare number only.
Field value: 980
